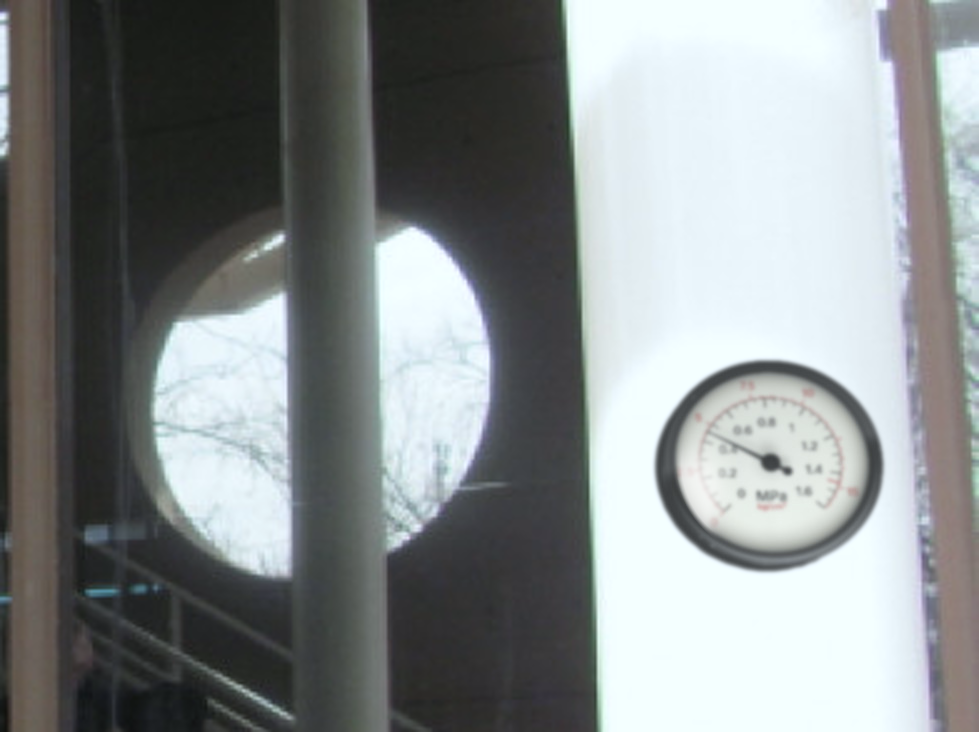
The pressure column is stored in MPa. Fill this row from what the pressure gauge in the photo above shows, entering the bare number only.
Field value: 0.45
